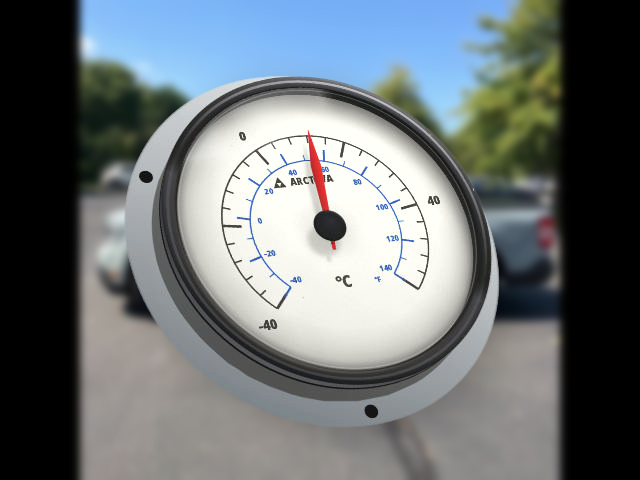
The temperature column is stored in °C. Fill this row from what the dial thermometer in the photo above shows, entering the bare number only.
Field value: 12
